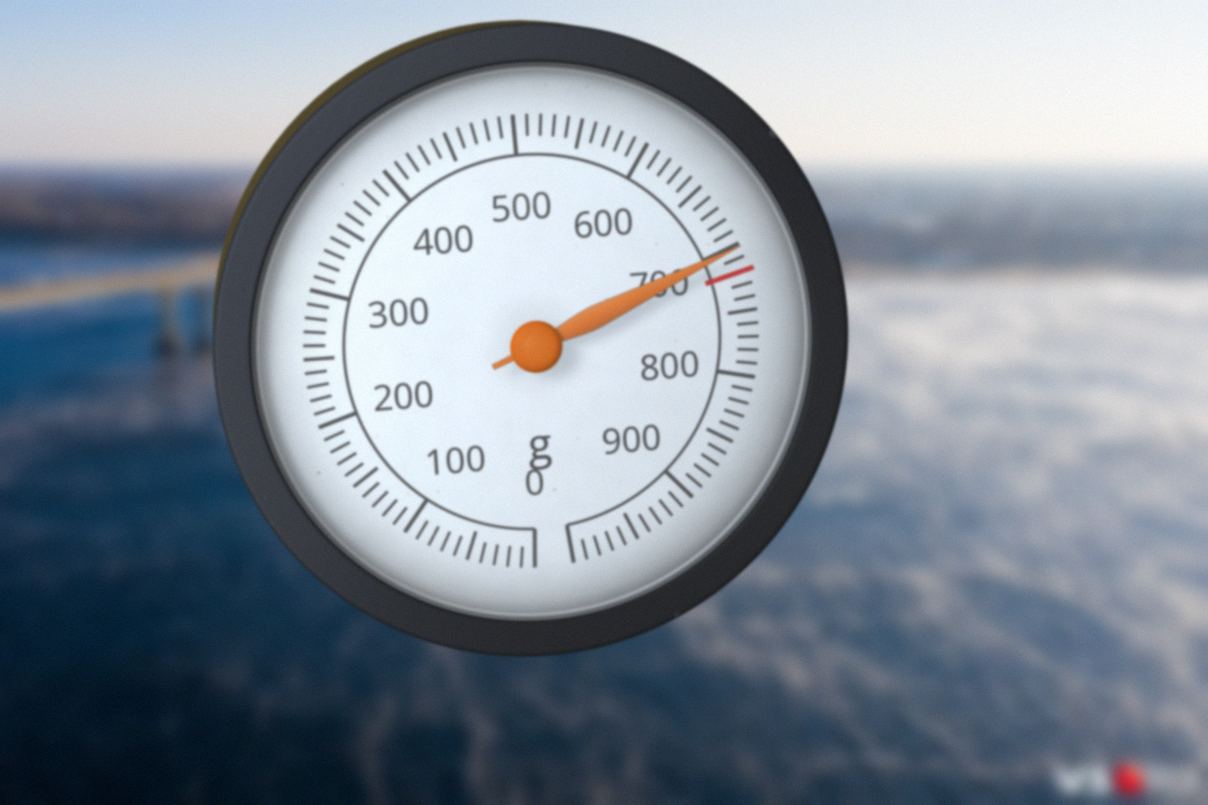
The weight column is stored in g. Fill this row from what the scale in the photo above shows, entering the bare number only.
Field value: 700
